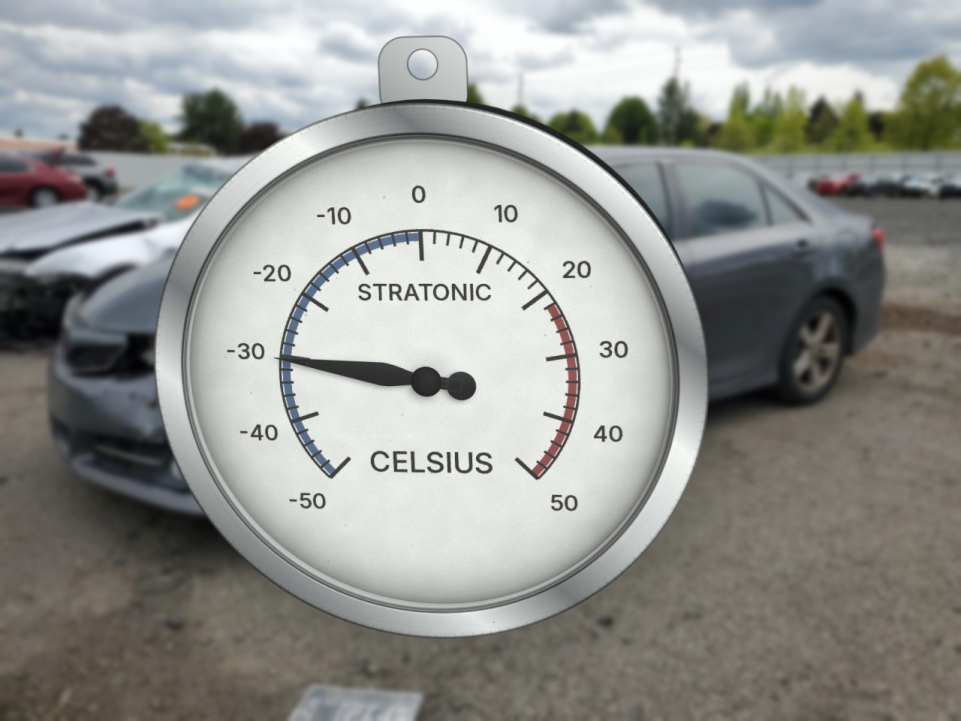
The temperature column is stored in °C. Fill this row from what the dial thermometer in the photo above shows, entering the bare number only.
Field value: -30
